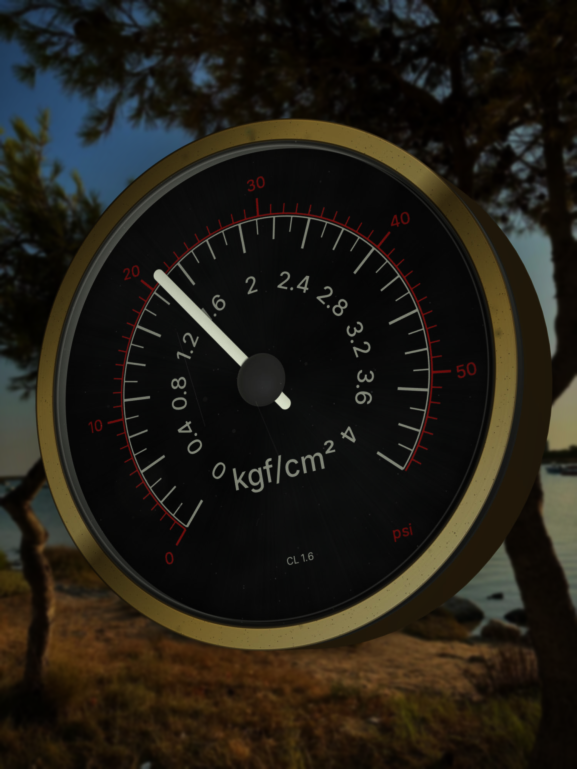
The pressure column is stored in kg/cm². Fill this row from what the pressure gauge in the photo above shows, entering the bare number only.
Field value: 1.5
